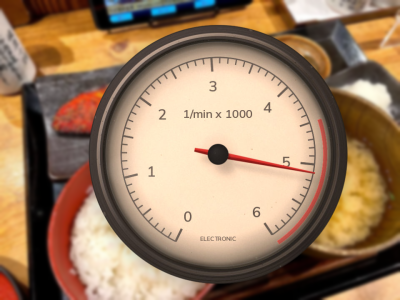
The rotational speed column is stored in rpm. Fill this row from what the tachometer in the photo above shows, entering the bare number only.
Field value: 5100
